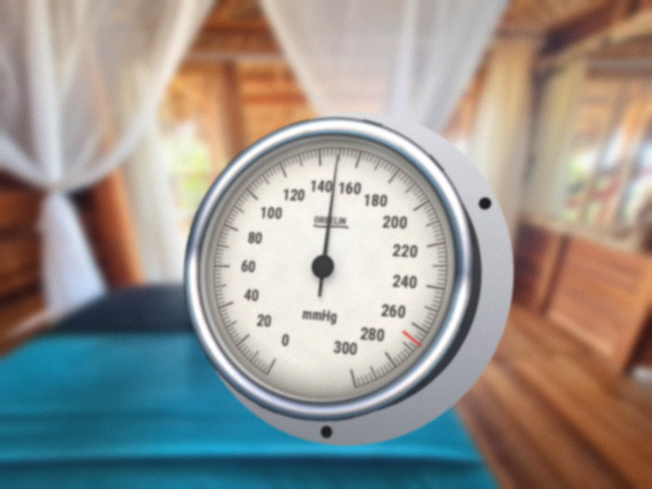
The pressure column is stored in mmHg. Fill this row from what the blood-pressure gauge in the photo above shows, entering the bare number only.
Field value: 150
